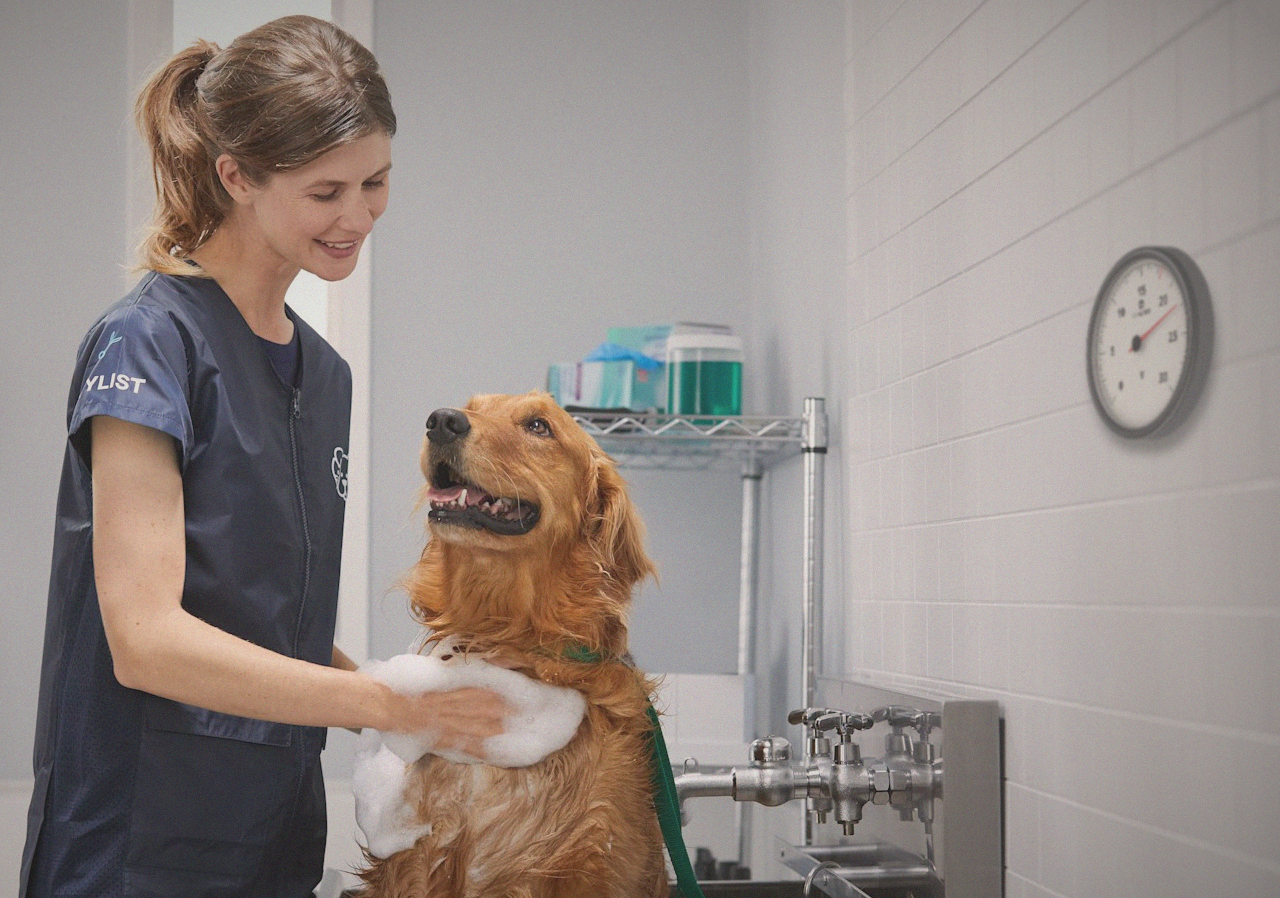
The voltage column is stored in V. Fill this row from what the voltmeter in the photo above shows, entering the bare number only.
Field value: 22.5
